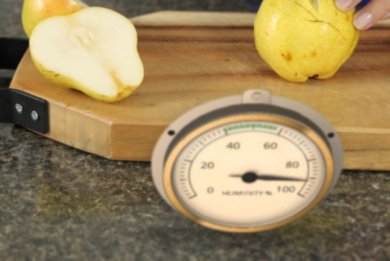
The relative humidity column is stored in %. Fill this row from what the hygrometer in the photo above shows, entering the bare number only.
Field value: 90
